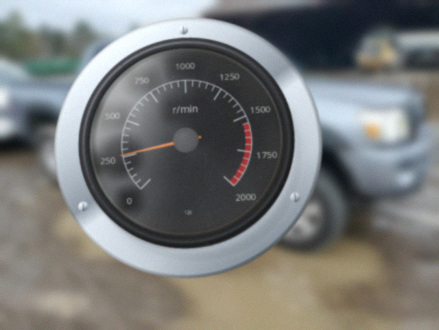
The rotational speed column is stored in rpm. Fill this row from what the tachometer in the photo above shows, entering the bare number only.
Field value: 250
